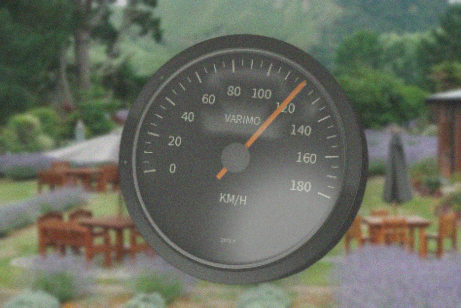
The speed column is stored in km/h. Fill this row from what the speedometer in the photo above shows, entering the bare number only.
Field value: 120
